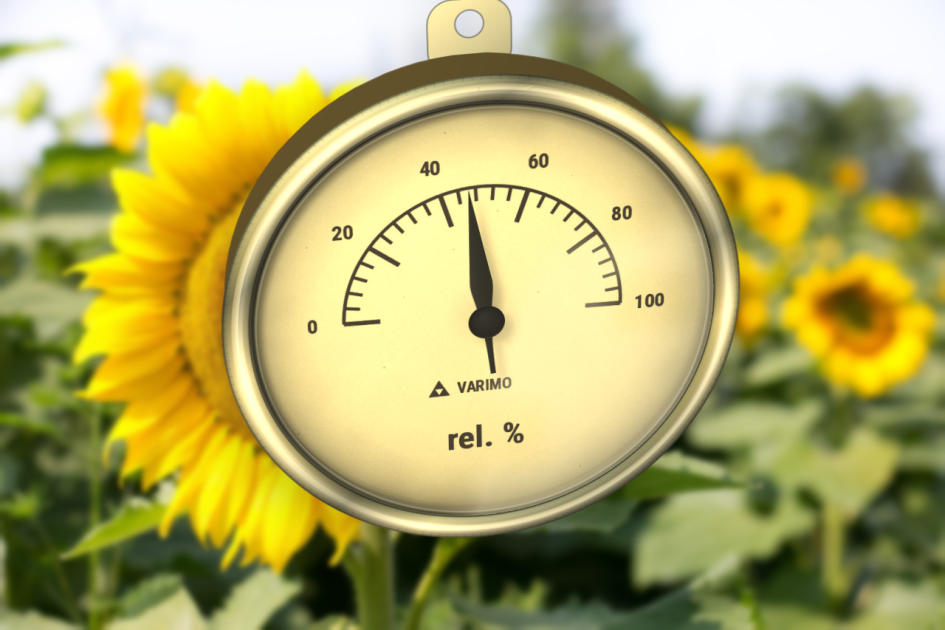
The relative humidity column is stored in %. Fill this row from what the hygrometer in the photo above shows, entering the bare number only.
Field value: 46
